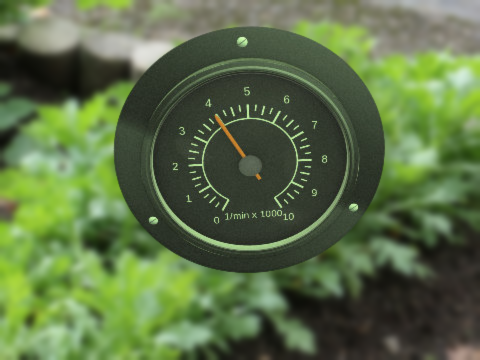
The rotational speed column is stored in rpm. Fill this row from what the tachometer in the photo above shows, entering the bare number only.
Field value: 4000
